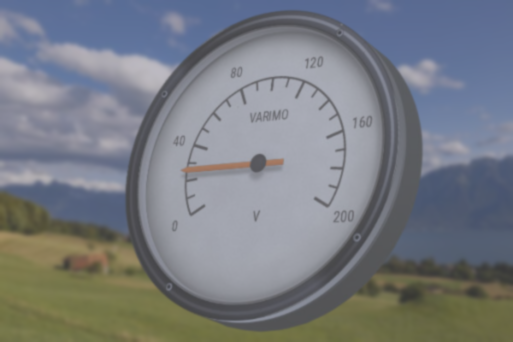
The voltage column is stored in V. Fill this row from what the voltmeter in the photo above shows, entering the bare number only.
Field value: 25
